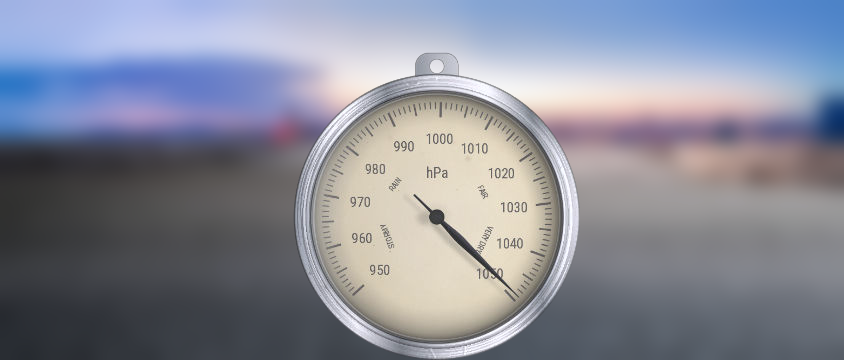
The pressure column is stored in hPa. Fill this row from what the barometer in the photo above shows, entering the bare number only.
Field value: 1049
